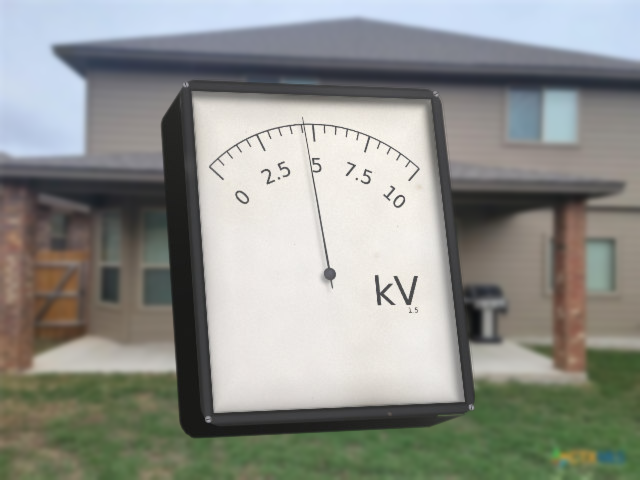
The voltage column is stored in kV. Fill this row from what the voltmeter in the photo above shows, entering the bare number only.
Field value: 4.5
